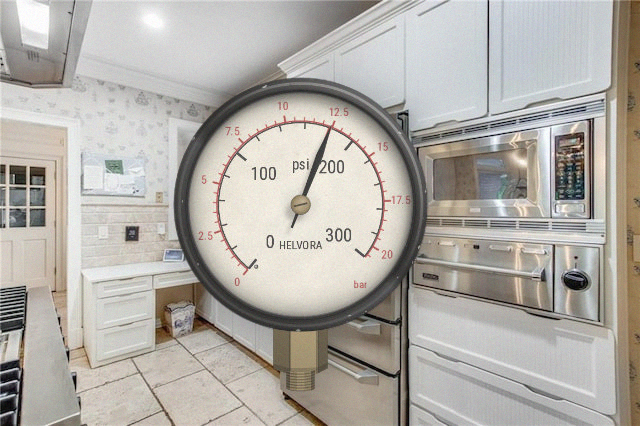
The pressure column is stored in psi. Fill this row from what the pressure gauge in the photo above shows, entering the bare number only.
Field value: 180
